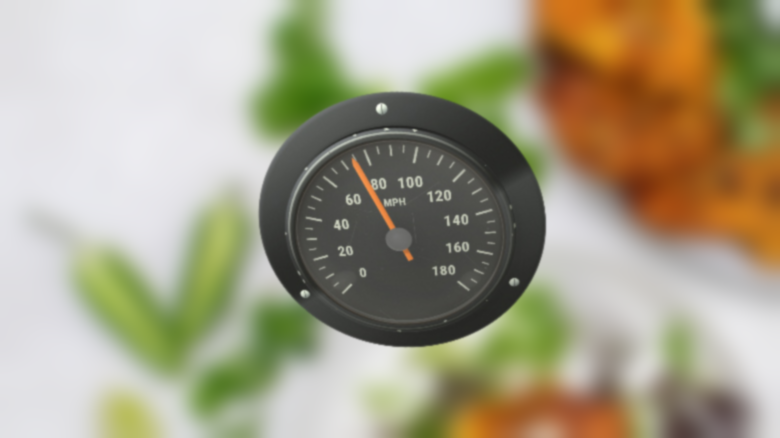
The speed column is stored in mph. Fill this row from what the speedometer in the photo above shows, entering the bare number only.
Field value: 75
